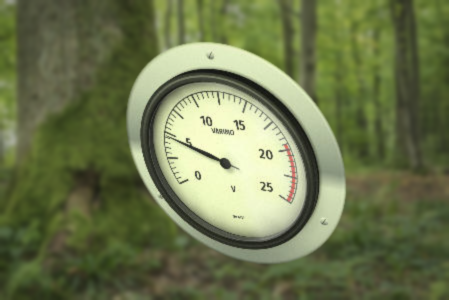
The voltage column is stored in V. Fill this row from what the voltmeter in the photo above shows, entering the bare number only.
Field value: 5
